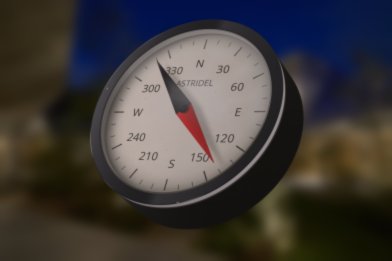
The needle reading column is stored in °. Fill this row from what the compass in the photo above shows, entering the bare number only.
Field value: 140
